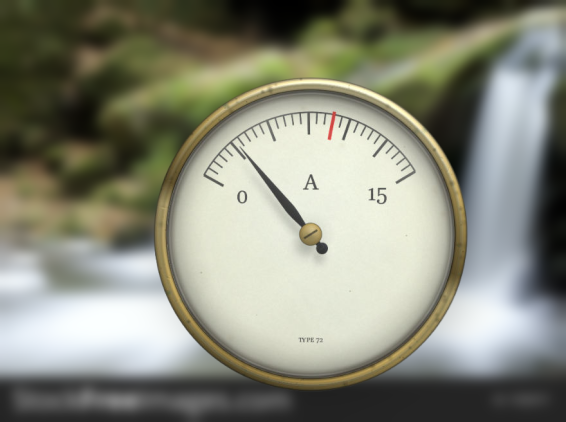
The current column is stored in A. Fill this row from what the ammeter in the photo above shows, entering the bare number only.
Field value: 2.75
